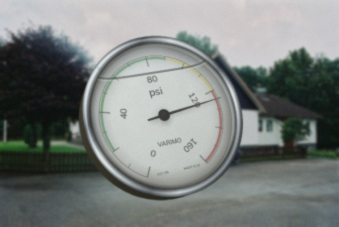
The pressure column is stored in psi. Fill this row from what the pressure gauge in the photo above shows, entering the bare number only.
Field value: 125
